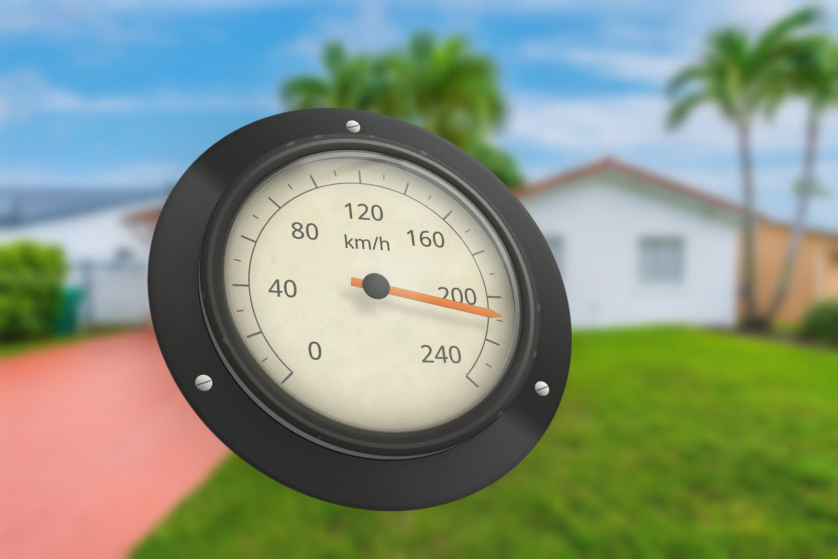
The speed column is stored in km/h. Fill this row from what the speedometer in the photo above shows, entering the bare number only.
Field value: 210
